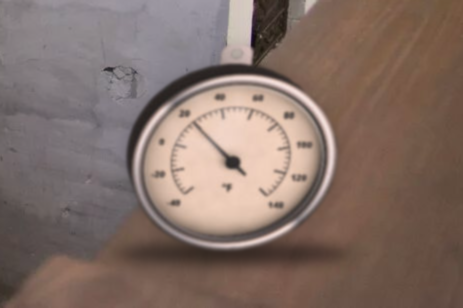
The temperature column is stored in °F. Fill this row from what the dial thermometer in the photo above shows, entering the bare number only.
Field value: 20
